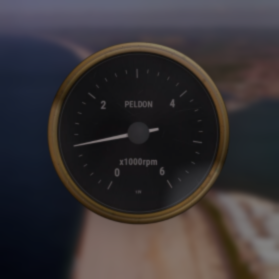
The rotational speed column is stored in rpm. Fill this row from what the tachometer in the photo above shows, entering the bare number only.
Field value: 1000
